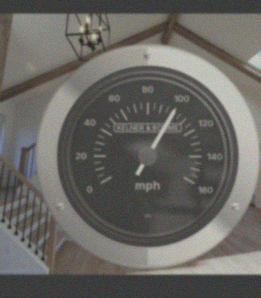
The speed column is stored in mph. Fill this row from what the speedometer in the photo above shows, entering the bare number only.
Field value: 100
